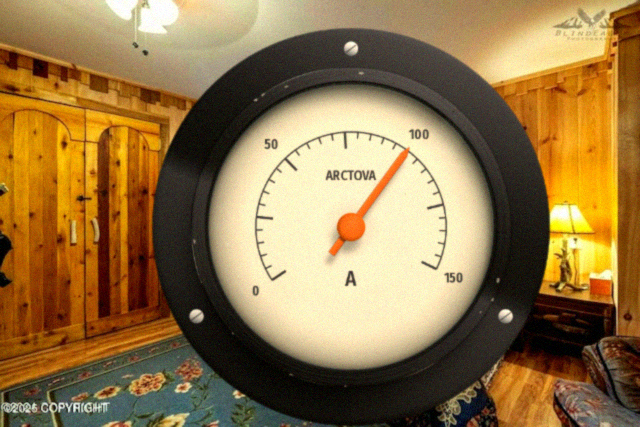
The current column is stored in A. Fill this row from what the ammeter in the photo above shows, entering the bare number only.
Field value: 100
